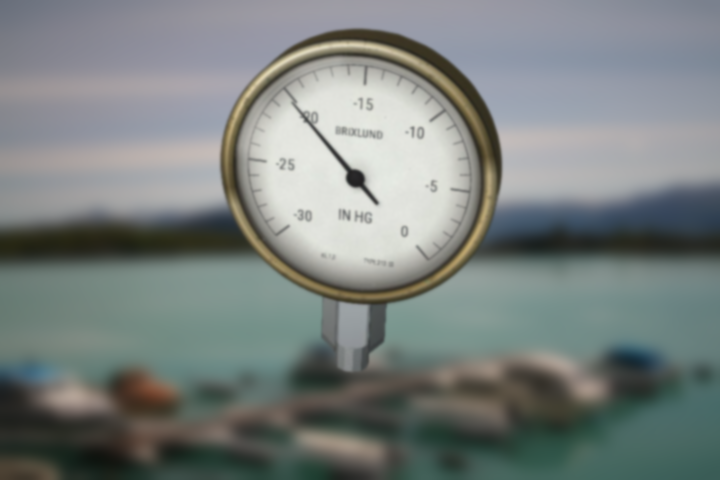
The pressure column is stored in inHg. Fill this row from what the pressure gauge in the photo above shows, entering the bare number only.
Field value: -20
